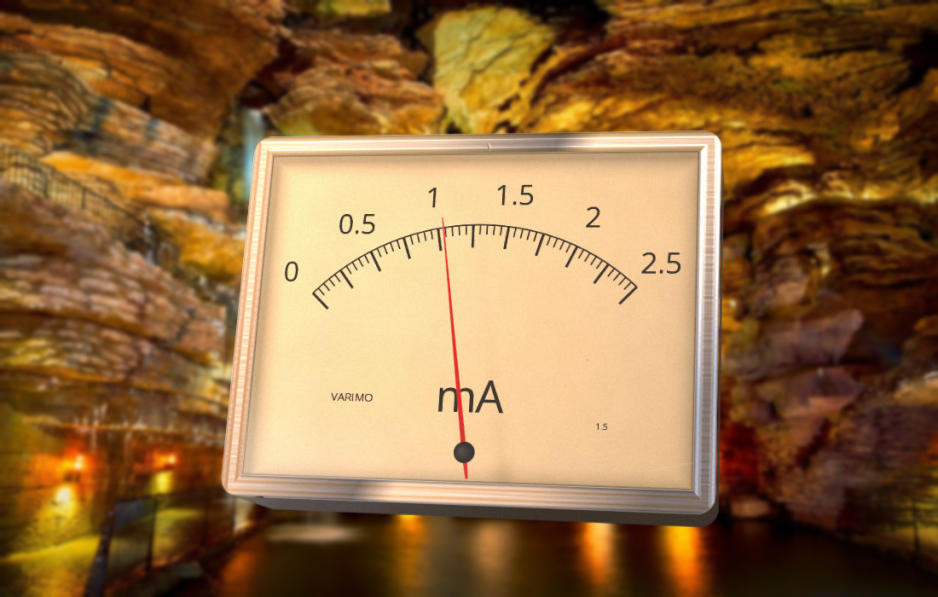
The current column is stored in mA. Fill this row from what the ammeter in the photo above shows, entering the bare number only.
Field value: 1.05
